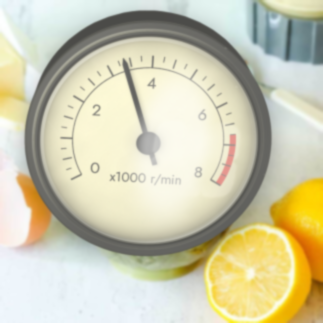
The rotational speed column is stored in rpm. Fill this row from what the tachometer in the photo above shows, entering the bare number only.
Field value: 3375
